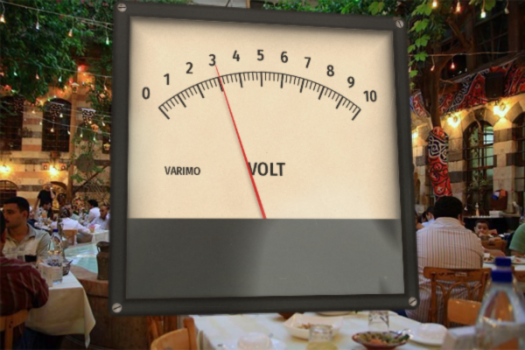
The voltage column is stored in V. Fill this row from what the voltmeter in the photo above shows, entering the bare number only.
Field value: 3
